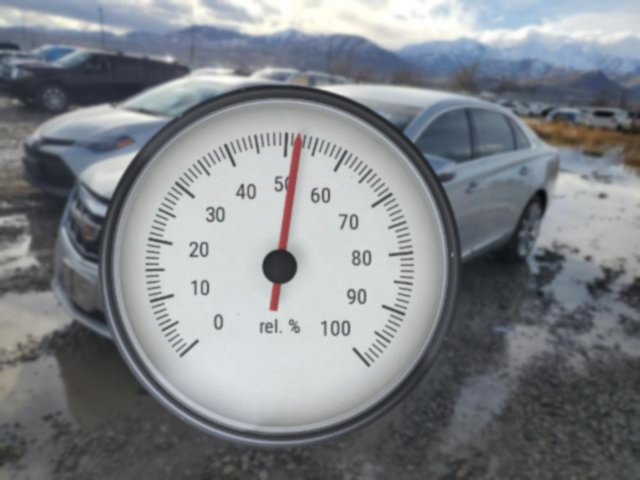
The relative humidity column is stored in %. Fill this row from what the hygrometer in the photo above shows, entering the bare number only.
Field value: 52
